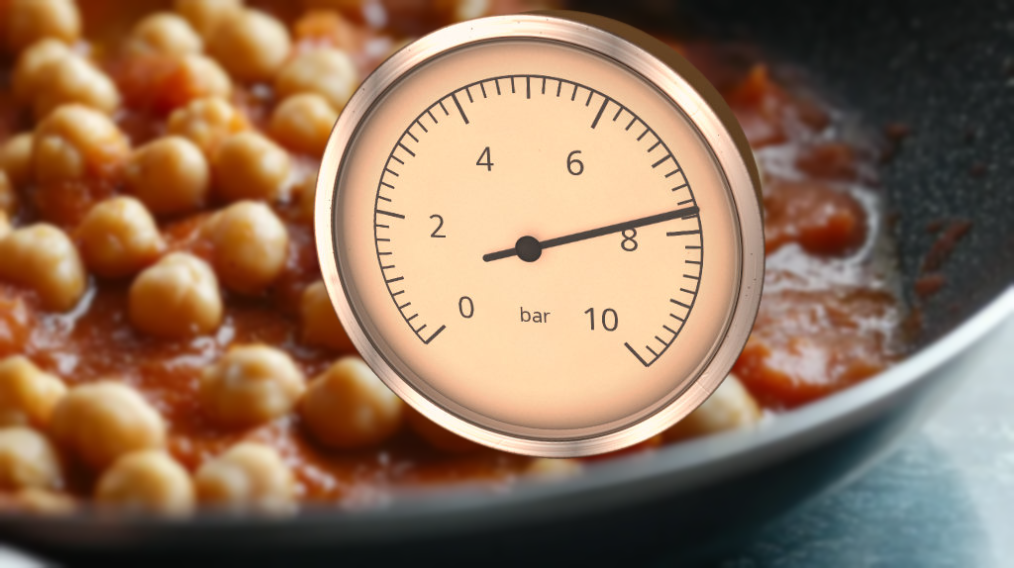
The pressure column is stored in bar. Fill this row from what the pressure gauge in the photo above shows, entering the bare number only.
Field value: 7.7
